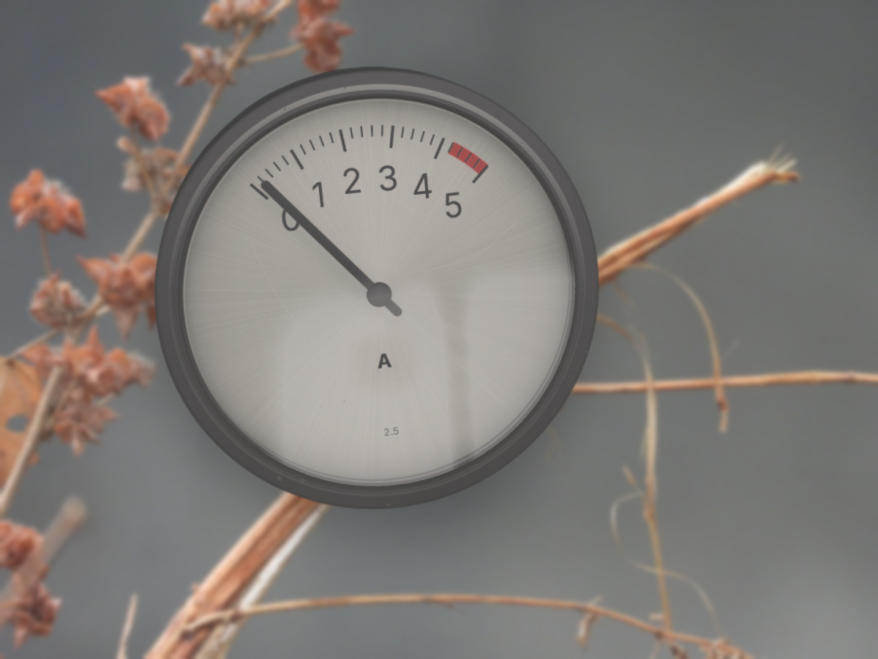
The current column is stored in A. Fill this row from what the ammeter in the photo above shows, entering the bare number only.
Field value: 0.2
